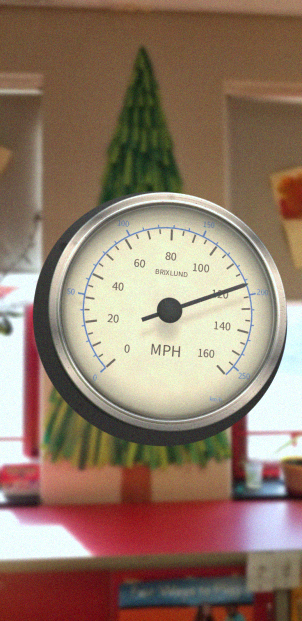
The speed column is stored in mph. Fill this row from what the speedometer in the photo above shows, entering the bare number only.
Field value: 120
